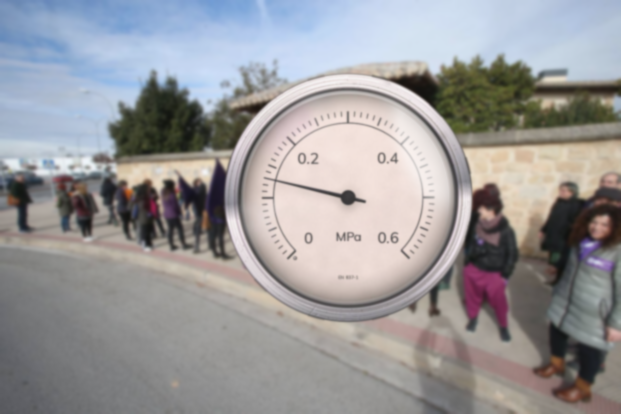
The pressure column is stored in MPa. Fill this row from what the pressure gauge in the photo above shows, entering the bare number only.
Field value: 0.13
